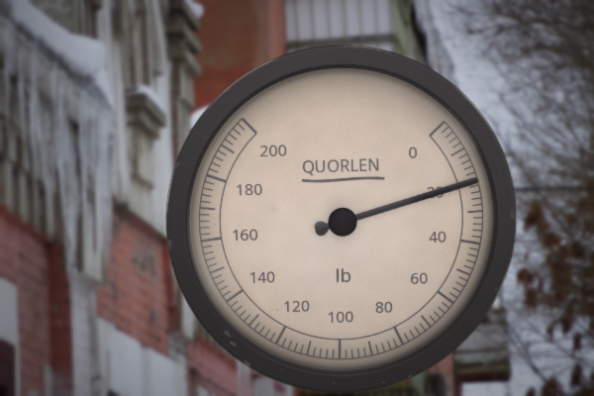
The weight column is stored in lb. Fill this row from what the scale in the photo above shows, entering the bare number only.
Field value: 20
